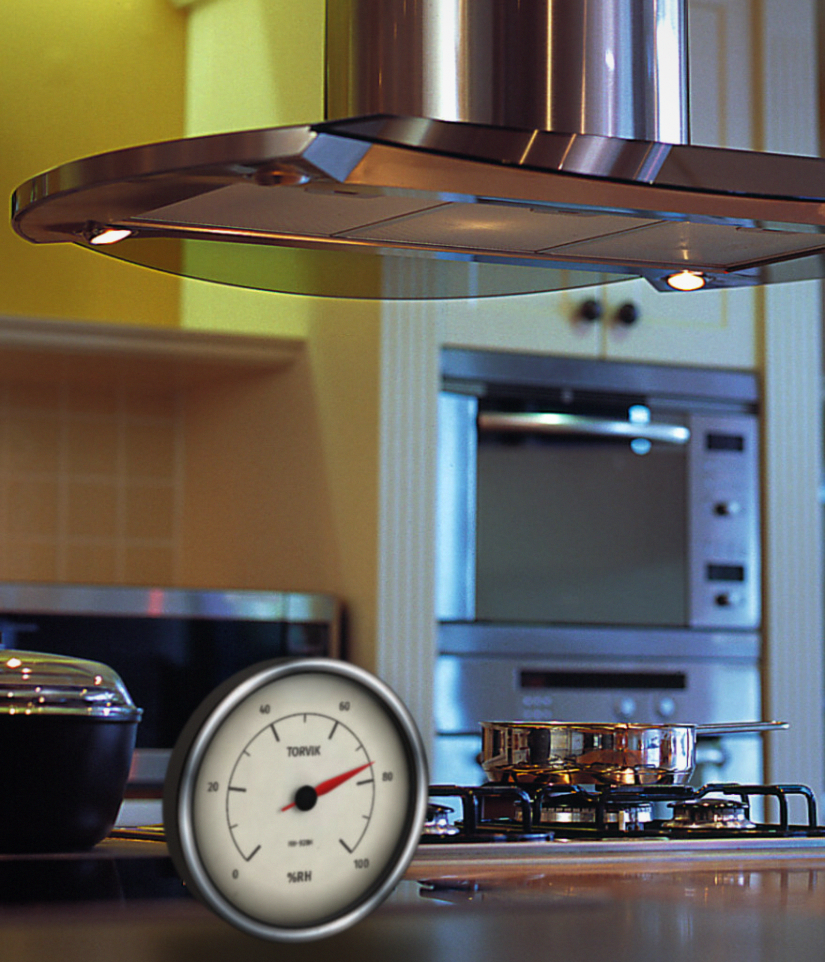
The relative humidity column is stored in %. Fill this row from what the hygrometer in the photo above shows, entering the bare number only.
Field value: 75
